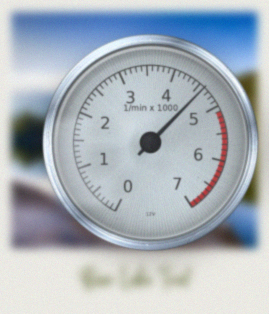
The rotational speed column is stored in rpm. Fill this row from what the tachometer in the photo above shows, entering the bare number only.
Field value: 4600
